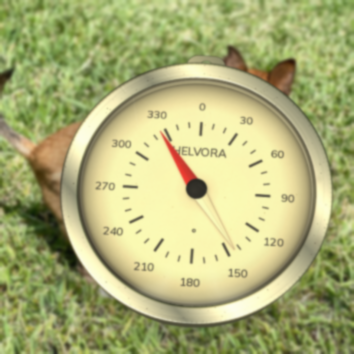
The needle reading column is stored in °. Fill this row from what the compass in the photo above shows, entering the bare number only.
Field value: 325
